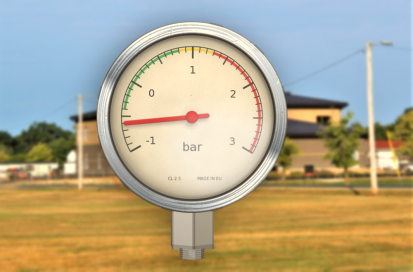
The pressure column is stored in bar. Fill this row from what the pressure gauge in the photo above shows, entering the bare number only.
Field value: -0.6
